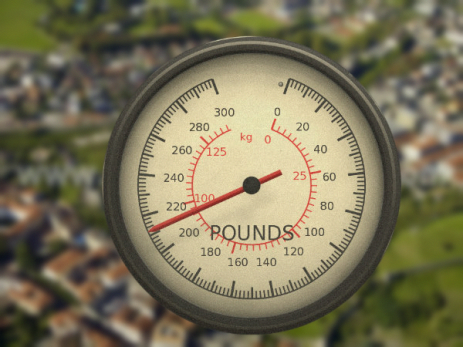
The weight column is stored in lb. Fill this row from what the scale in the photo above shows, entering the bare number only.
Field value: 212
